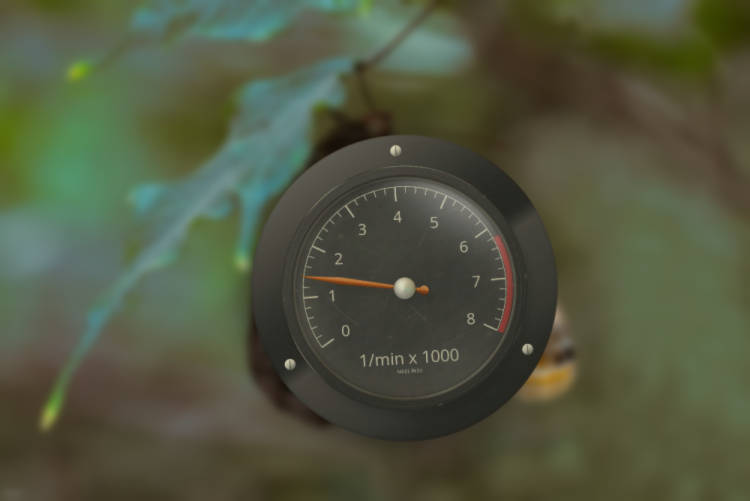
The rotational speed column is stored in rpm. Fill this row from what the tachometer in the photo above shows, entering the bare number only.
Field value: 1400
